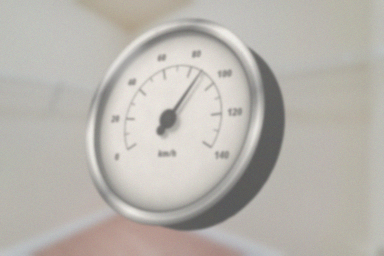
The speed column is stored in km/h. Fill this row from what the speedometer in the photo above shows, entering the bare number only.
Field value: 90
